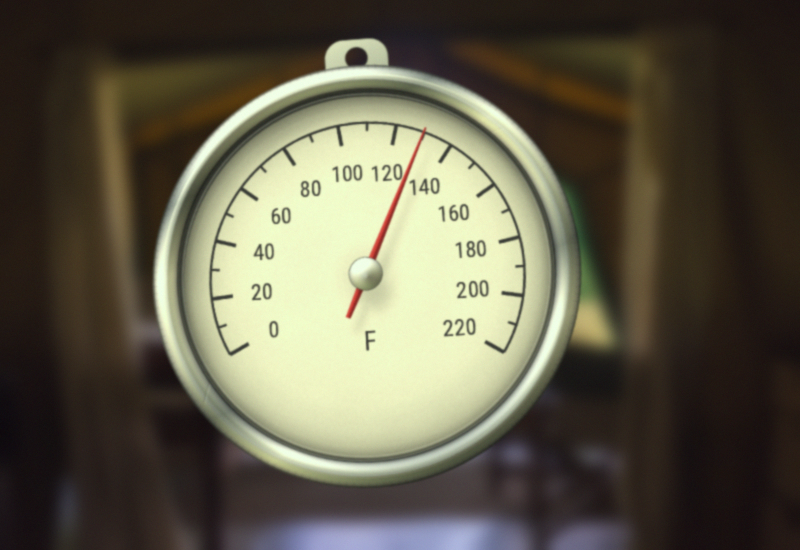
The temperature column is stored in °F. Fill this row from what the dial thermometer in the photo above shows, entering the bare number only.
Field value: 130
